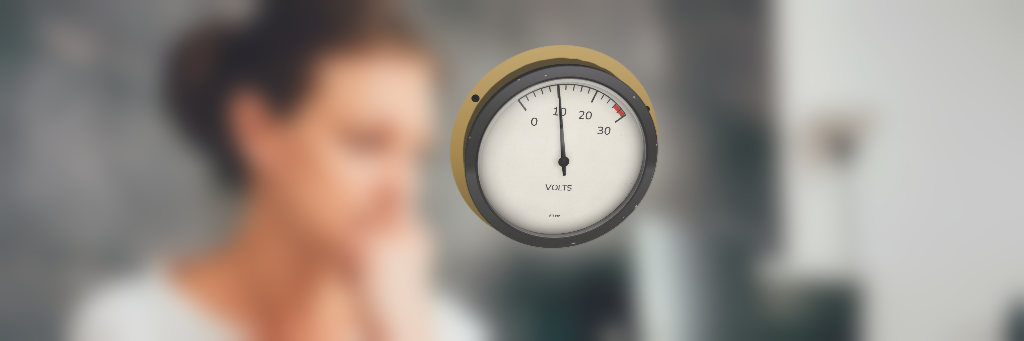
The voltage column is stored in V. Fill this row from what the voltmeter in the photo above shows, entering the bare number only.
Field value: 10
